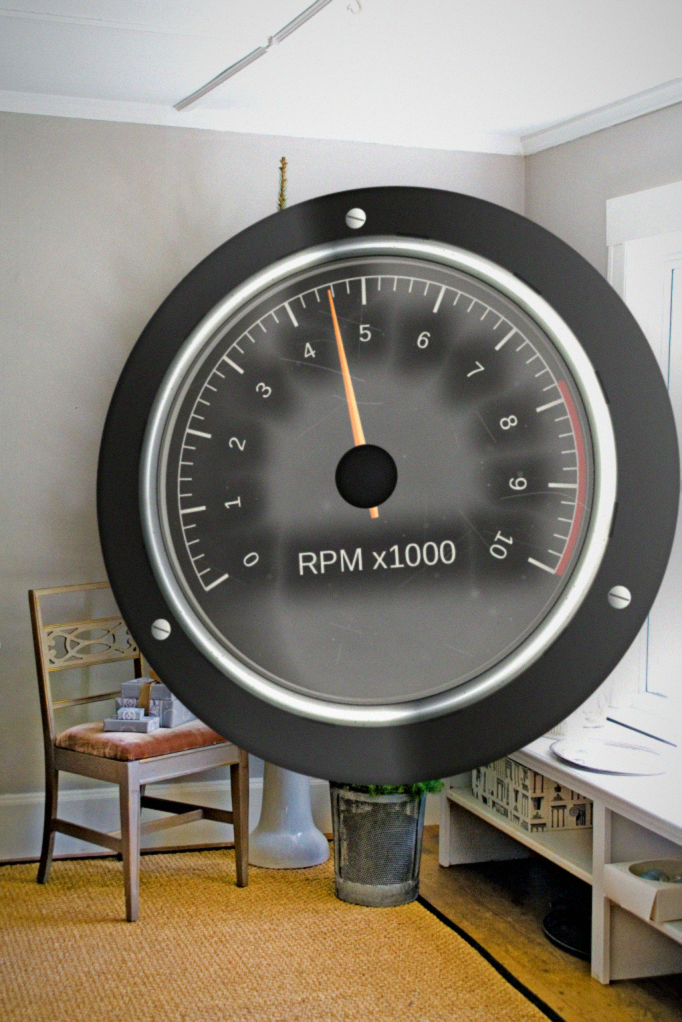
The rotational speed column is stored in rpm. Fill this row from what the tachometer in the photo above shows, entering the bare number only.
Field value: 4600
